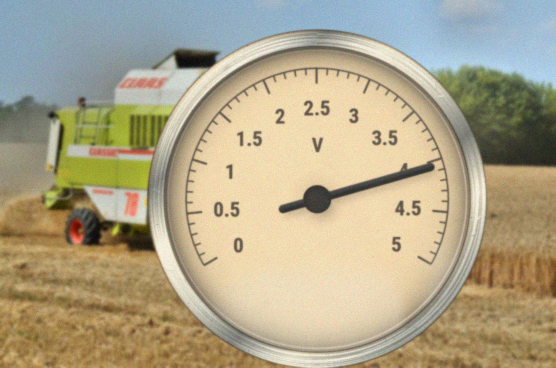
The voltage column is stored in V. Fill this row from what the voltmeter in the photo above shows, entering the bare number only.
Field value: 4.05
